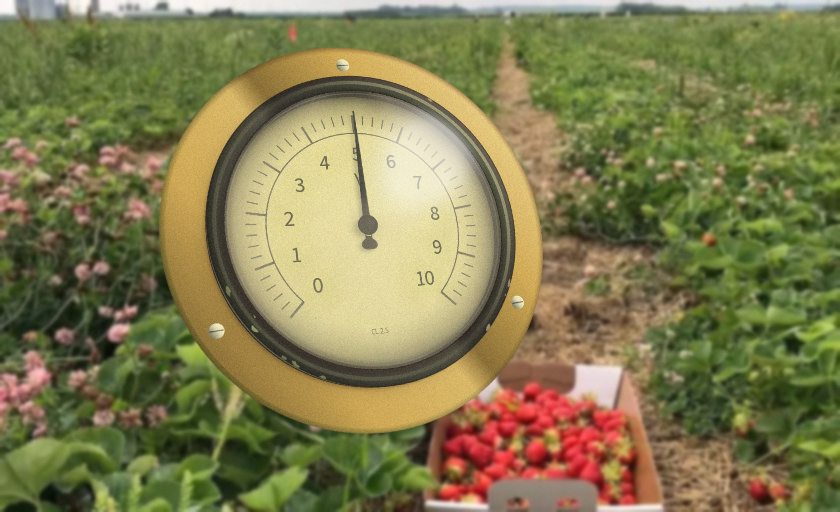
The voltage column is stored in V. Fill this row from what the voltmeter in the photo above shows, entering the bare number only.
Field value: 5
